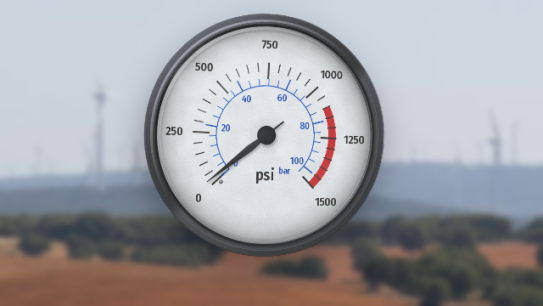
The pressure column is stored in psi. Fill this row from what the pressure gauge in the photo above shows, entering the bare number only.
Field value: 25
